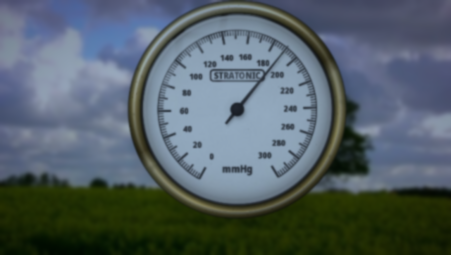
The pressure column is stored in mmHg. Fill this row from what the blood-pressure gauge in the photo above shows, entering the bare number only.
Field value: 190
